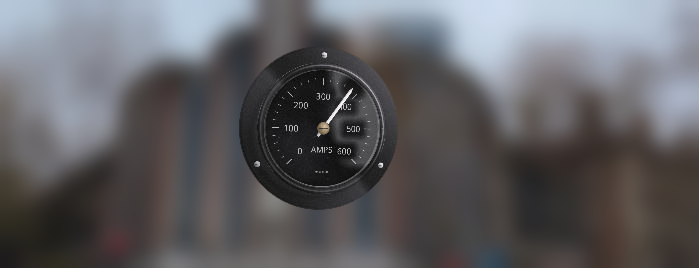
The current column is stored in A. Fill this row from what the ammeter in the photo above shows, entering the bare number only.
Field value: 380
